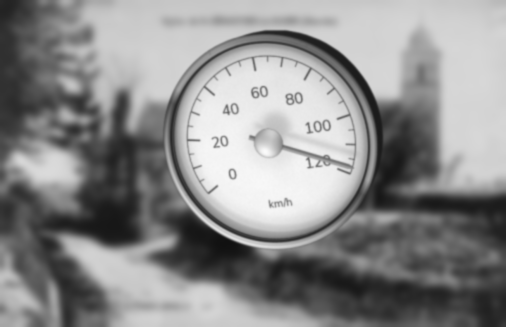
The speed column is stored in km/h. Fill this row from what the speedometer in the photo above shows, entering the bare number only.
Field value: 117.5
